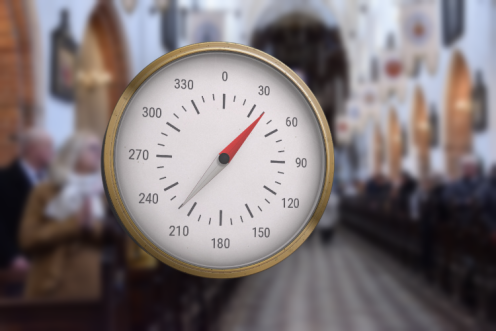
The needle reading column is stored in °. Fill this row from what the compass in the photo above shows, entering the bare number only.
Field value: 40
